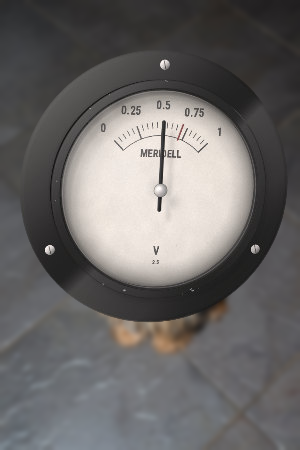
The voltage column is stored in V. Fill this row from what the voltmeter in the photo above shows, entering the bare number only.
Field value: 0.5
